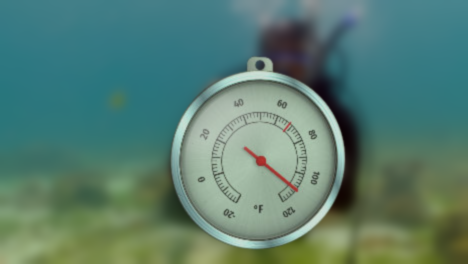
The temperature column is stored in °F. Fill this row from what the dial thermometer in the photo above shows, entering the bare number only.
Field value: 110
